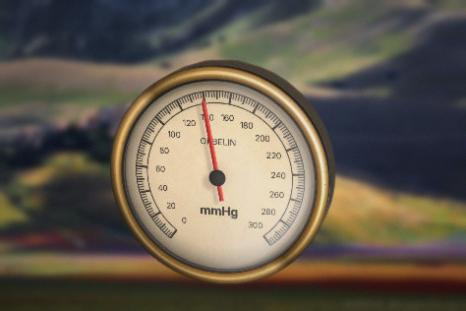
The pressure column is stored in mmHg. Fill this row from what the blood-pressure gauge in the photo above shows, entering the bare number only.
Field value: 140
